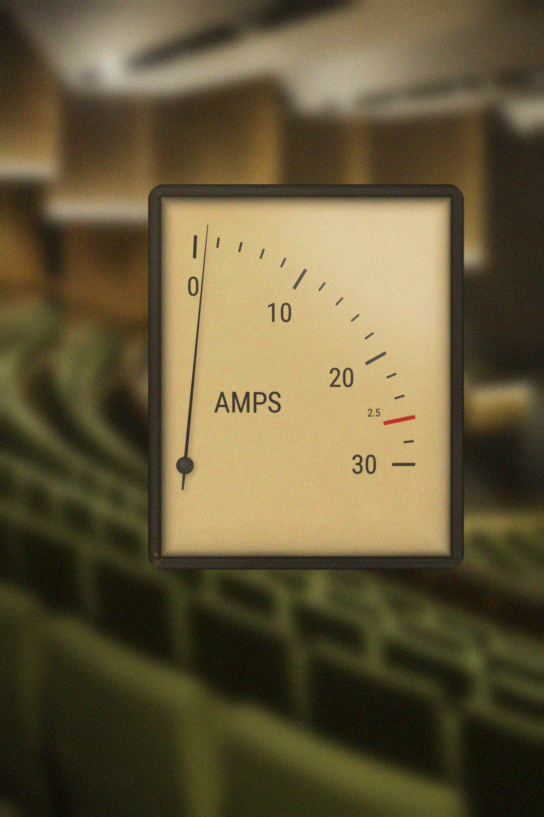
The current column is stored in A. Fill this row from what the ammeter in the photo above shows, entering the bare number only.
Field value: 1
